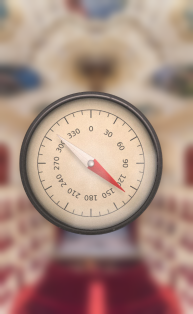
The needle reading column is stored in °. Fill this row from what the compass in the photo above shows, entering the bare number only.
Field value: 130
